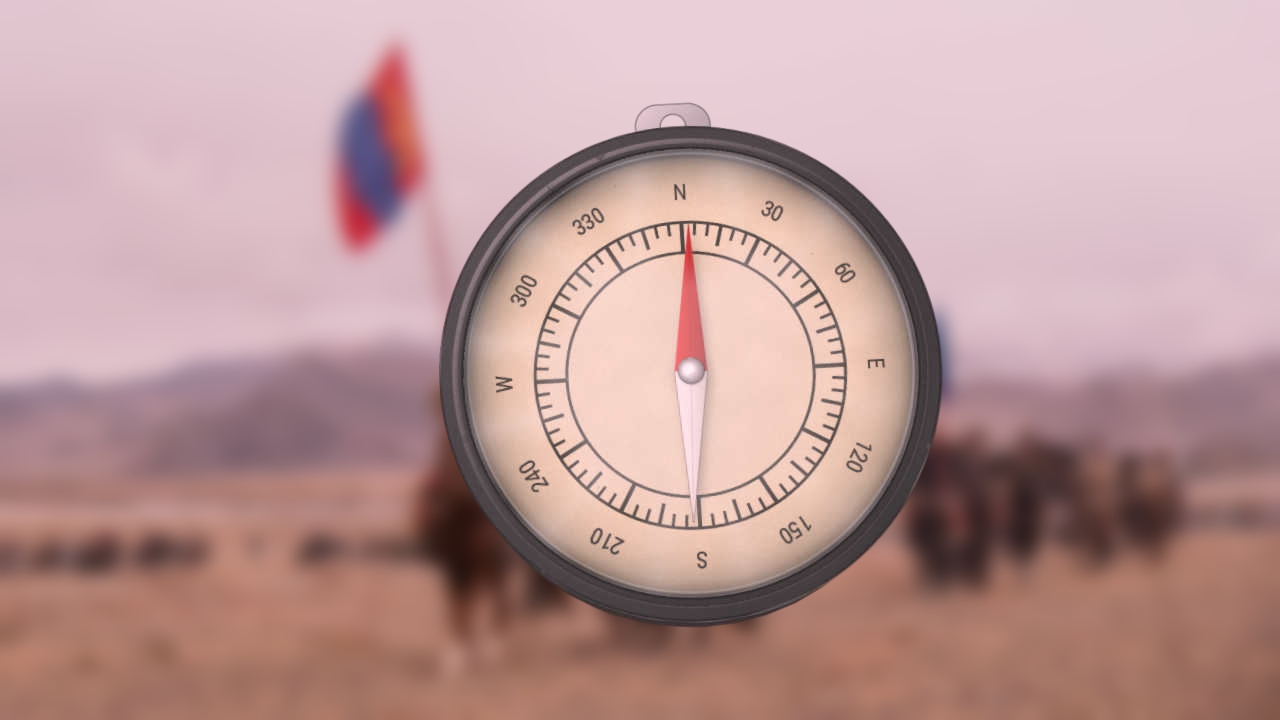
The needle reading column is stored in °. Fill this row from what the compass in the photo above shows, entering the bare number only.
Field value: 2.5
